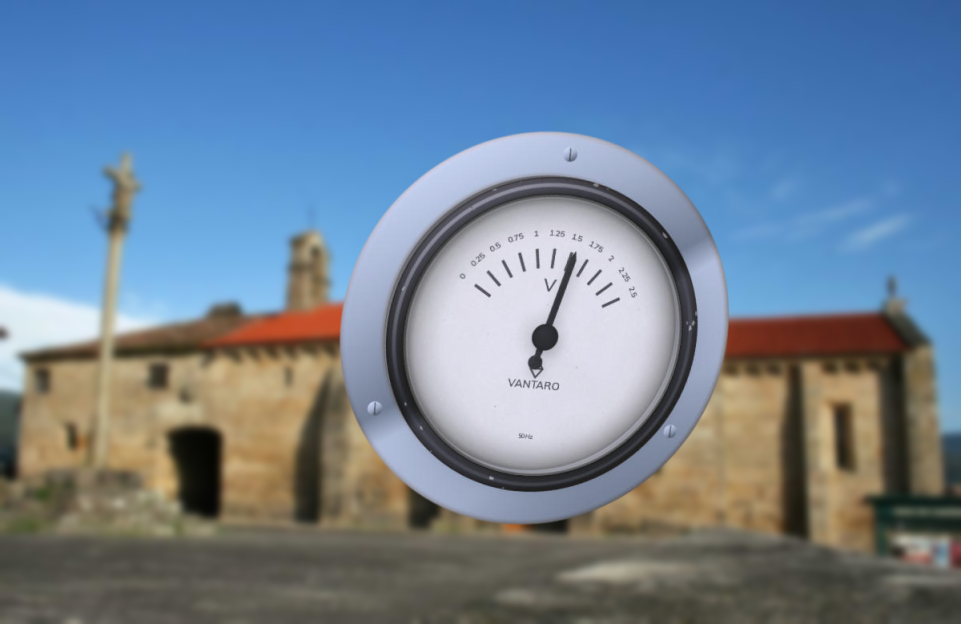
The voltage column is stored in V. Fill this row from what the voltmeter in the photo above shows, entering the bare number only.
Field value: 1.5
